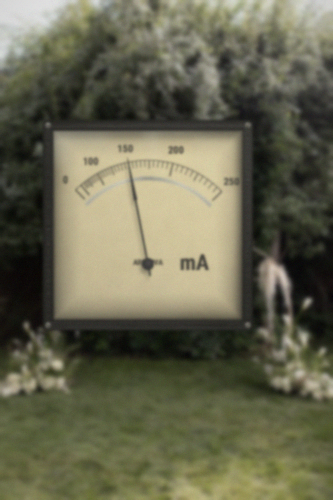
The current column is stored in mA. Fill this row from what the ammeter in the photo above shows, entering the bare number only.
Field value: 150
